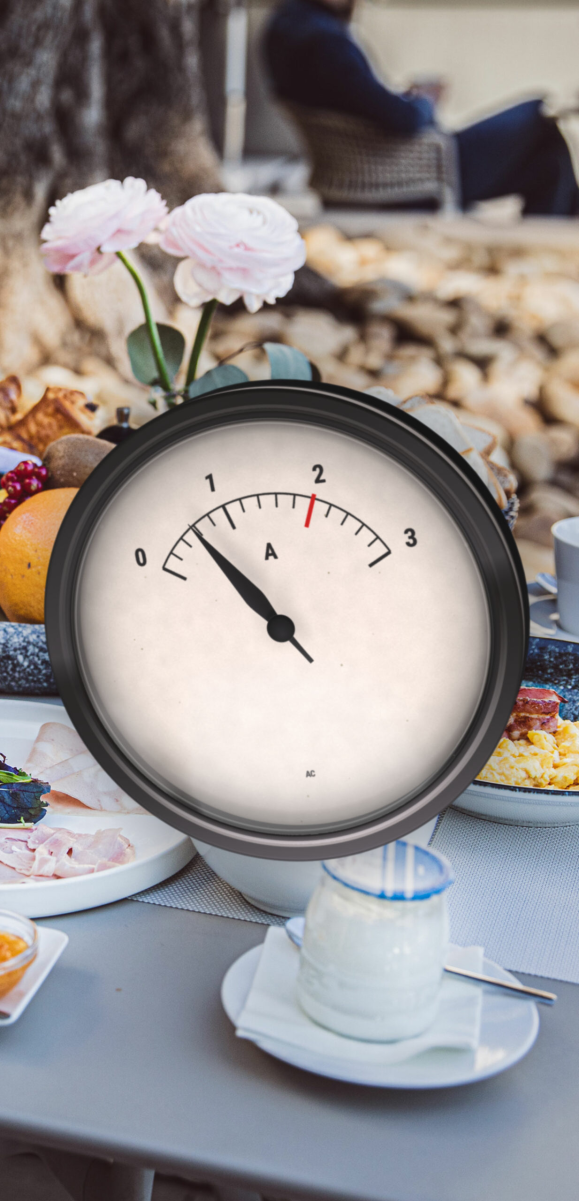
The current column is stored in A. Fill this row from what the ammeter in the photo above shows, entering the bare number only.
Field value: 0.6
